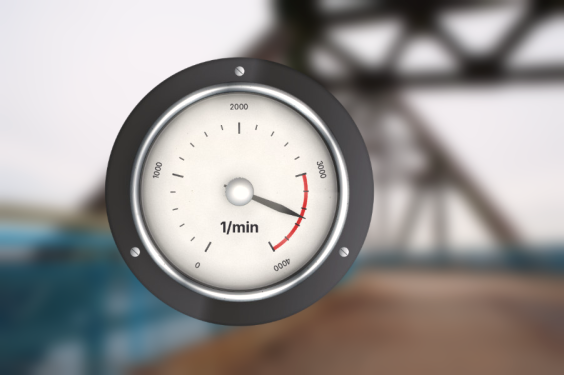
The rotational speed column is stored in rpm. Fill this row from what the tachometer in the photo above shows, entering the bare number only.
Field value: 3500
